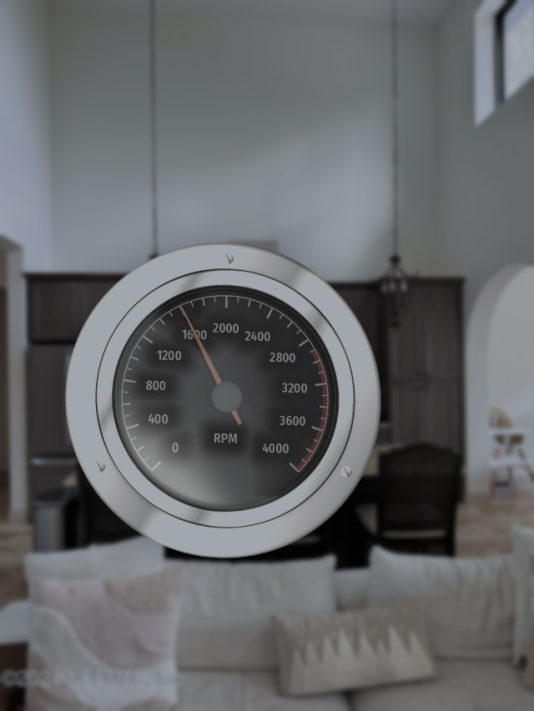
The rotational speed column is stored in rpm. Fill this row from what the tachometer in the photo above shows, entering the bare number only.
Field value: 1600
